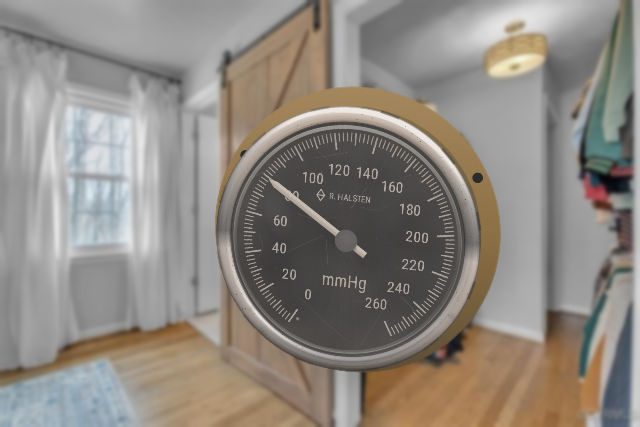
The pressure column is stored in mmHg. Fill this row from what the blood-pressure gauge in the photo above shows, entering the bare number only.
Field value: 80
